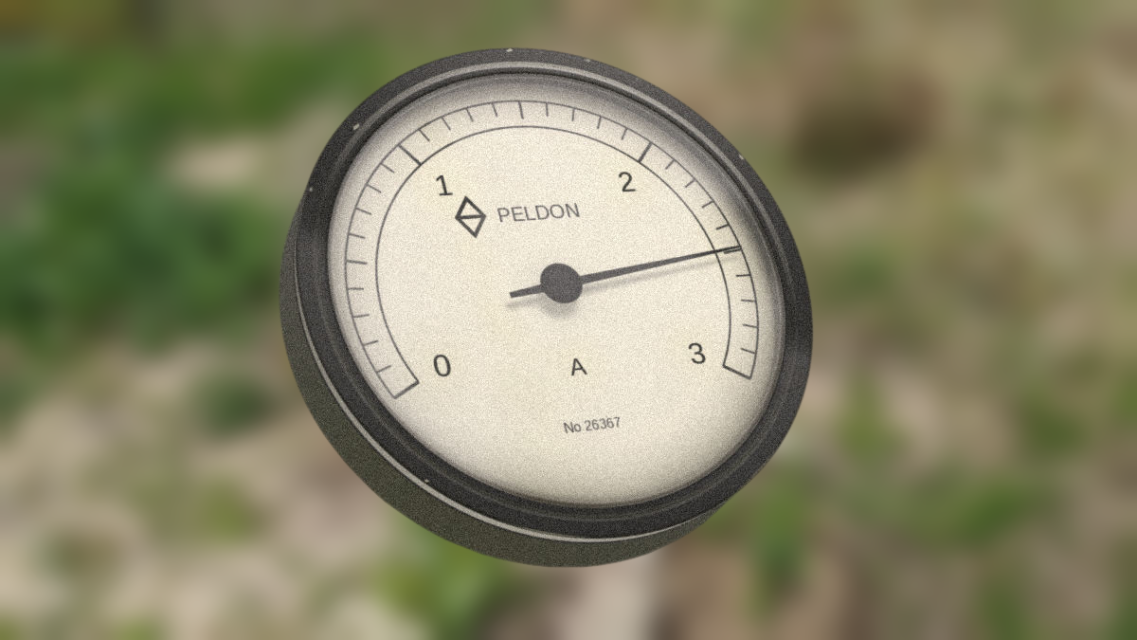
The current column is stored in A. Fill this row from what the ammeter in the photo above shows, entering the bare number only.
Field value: 2.5
